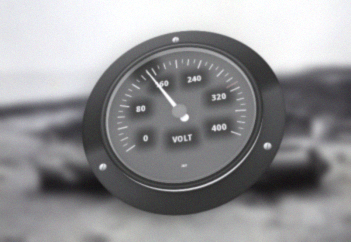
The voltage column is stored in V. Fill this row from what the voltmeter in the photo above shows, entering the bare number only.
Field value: 150
